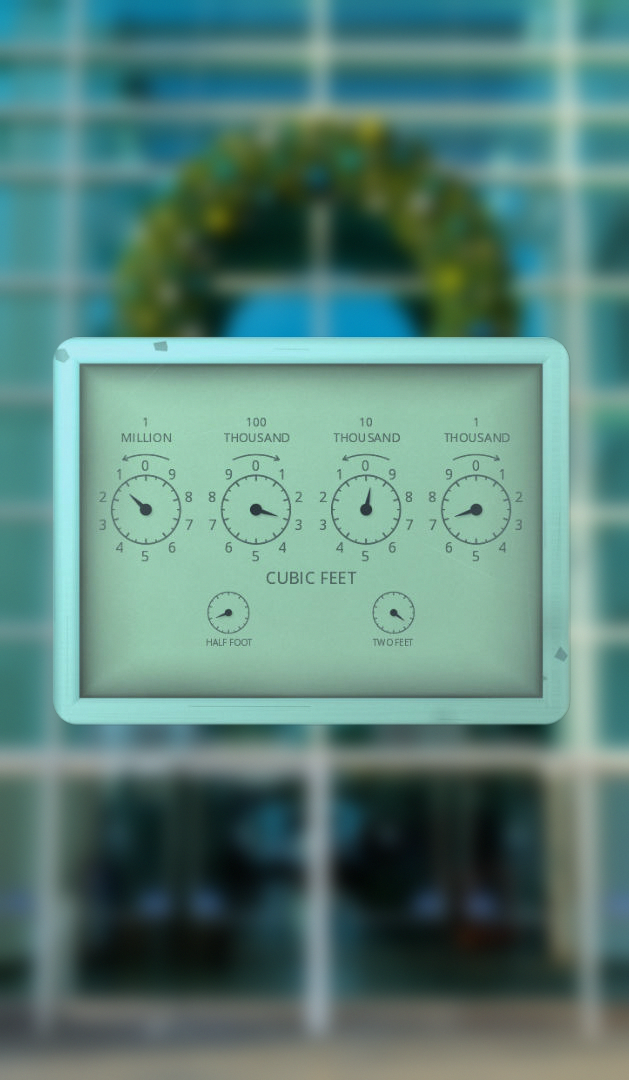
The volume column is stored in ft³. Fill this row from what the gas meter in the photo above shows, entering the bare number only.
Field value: 129700
